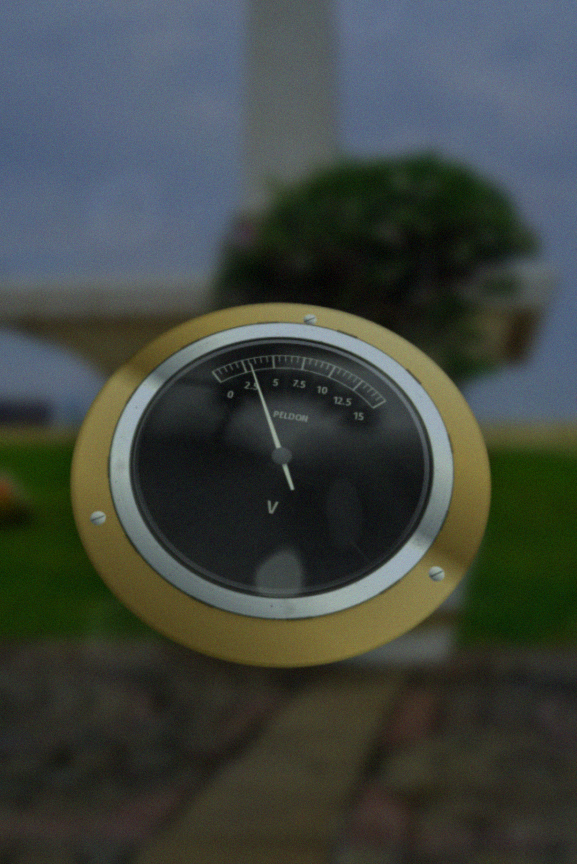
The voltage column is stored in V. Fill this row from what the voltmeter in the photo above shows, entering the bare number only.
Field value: 3
